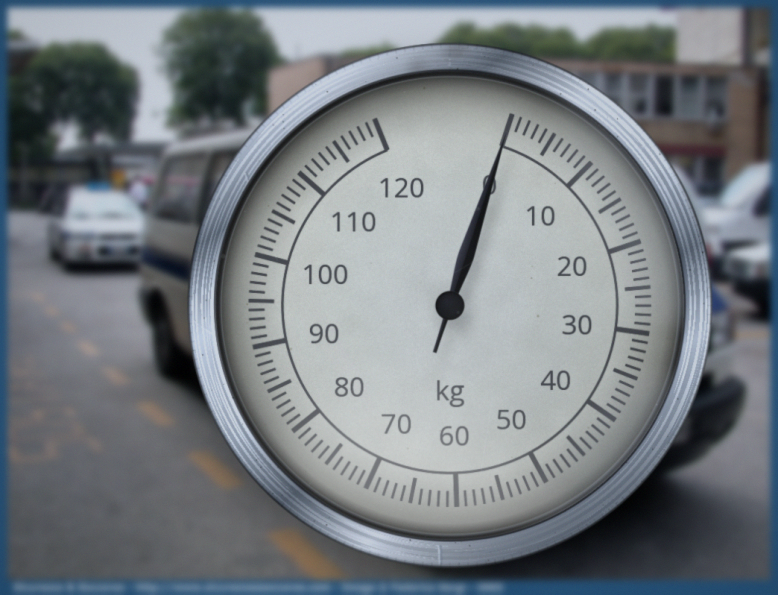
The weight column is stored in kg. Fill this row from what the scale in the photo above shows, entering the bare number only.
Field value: 0
